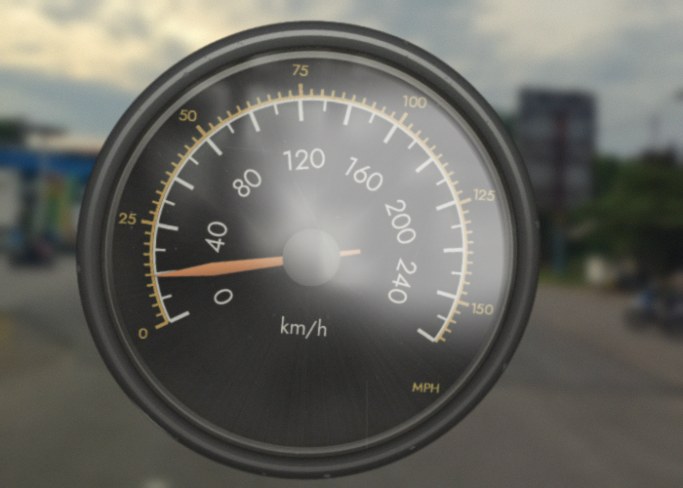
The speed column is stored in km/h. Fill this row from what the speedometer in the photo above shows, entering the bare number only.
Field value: 20
